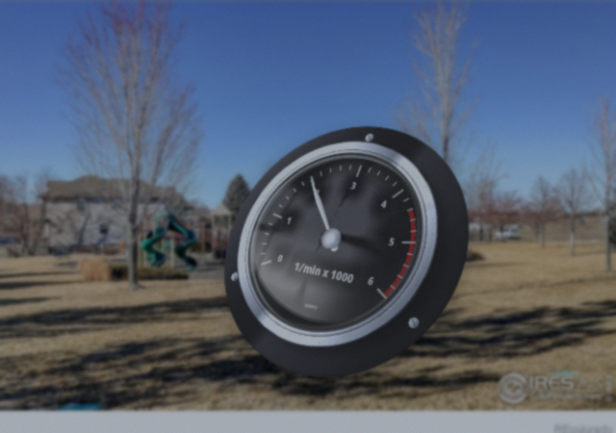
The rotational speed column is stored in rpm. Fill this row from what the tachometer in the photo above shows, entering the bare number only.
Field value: 2000
